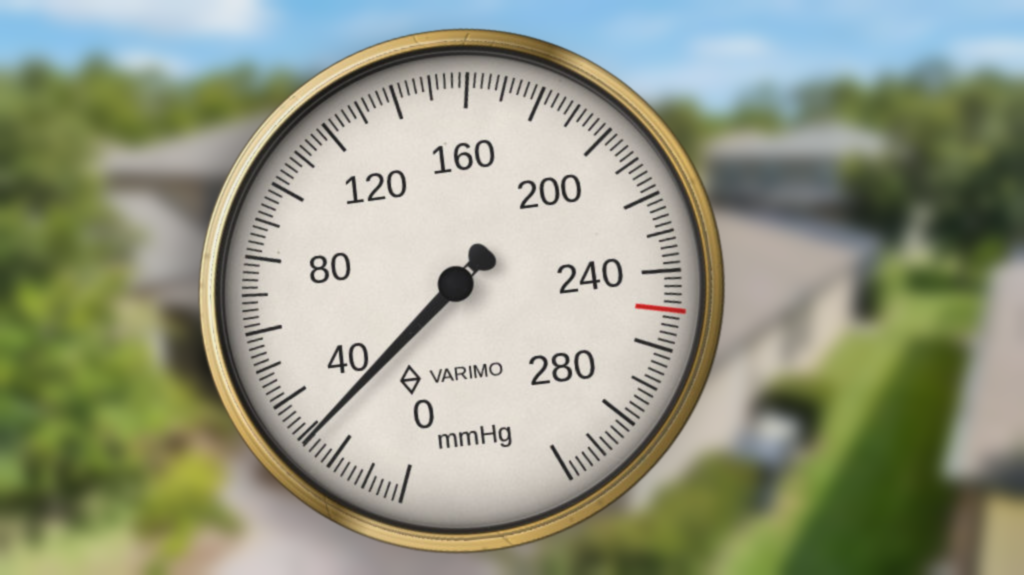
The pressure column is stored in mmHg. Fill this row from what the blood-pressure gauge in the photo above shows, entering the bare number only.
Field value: 28
